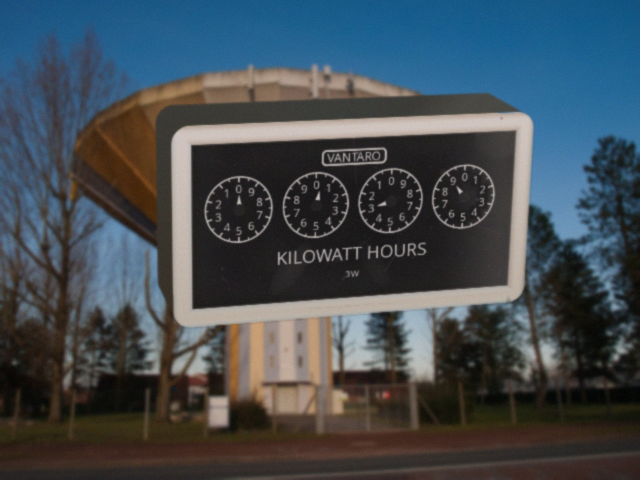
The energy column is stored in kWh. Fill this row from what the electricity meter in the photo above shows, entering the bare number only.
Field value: 29
